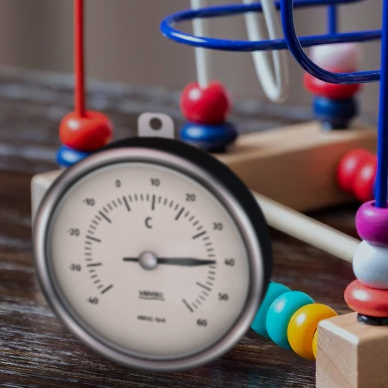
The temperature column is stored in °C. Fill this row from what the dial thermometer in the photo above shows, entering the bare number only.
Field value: 40
